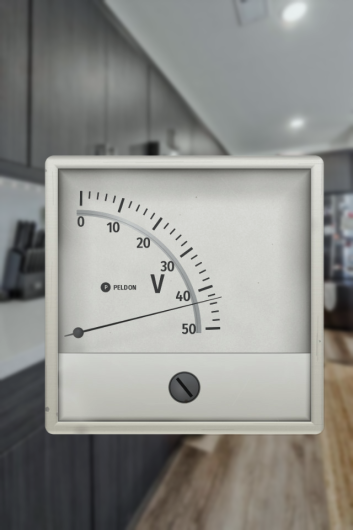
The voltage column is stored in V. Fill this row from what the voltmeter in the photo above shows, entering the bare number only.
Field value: 43
